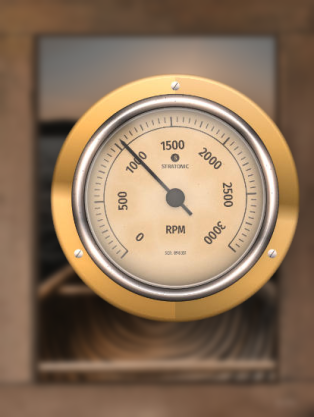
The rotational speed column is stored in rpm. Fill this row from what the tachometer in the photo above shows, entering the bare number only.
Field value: 1050
